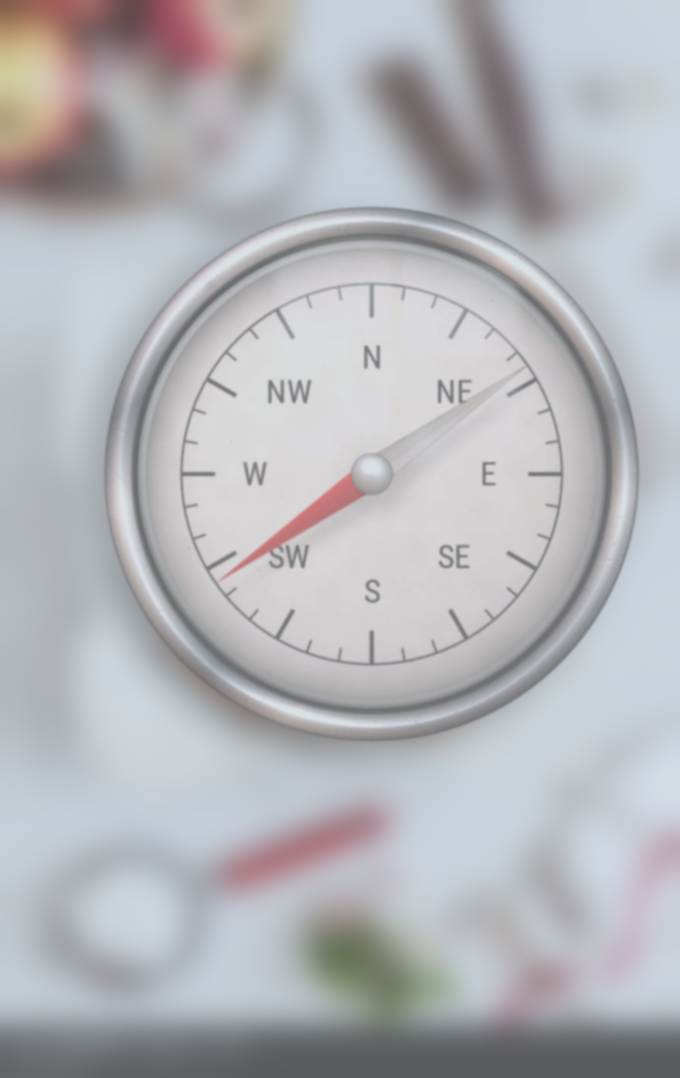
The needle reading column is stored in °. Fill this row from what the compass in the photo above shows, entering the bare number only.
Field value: 235
